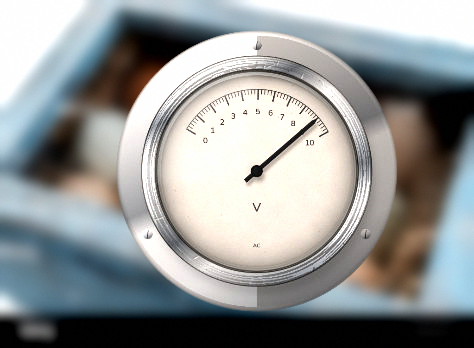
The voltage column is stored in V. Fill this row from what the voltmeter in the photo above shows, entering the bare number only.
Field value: 9
